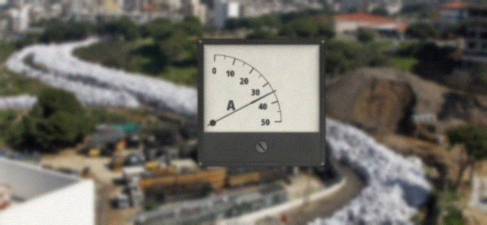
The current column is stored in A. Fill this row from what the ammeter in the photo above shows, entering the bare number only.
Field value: 35
